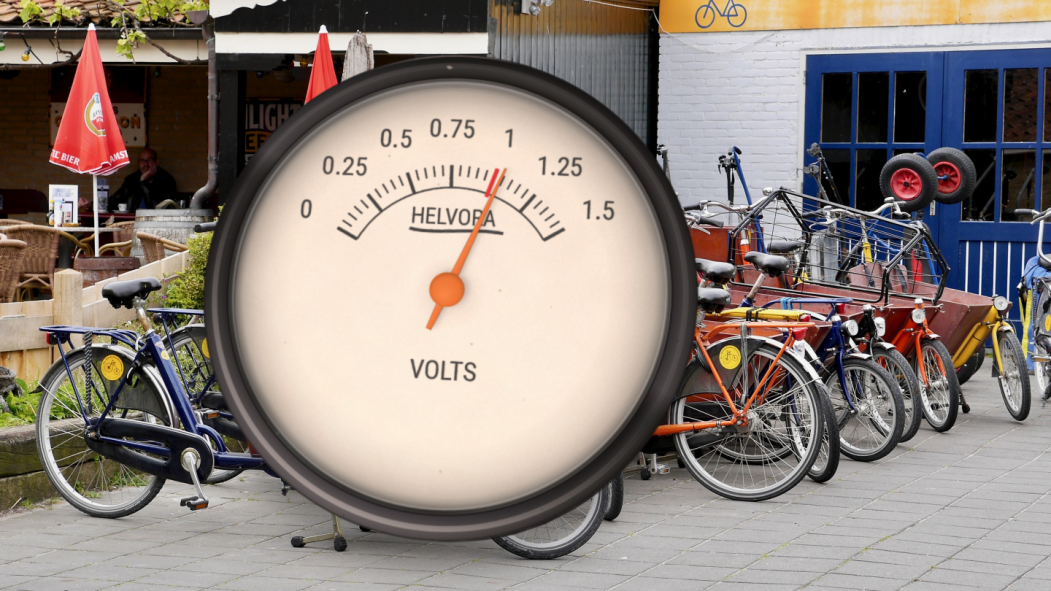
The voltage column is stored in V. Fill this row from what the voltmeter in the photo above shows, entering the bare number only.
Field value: 1.05
